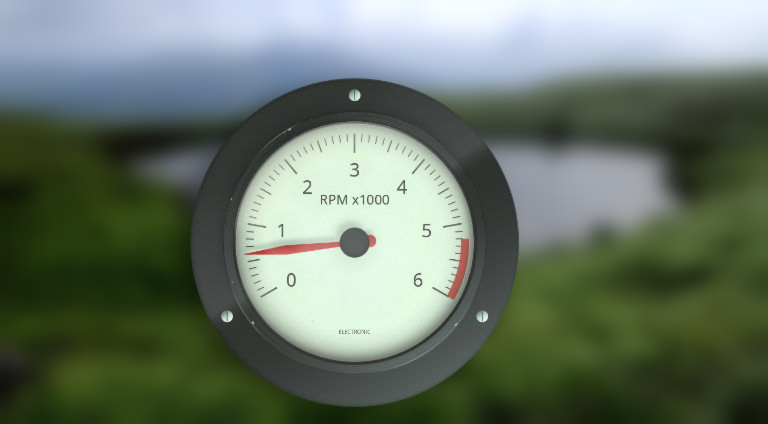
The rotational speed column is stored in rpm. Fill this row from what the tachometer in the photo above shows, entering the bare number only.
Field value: 600
